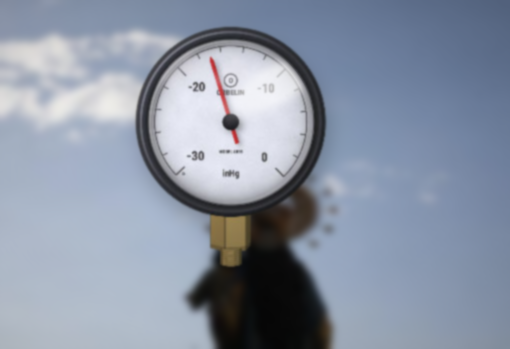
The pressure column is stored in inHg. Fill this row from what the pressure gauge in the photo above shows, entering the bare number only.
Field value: -17
